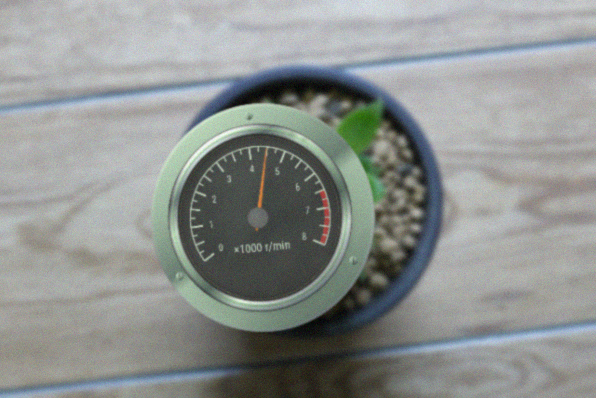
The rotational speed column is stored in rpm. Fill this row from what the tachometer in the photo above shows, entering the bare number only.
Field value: 4500
